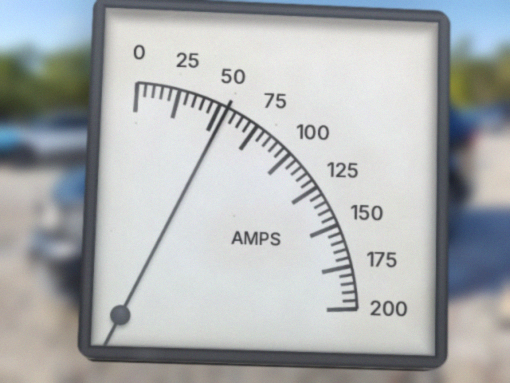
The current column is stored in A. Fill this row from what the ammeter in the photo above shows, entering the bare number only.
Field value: 55
